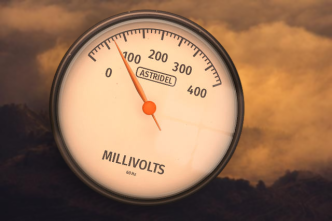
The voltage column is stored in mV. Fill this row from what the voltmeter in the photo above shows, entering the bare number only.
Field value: 70
